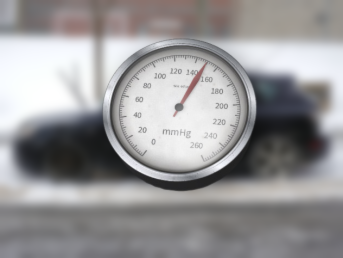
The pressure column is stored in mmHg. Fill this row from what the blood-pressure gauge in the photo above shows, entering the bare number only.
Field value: 150
